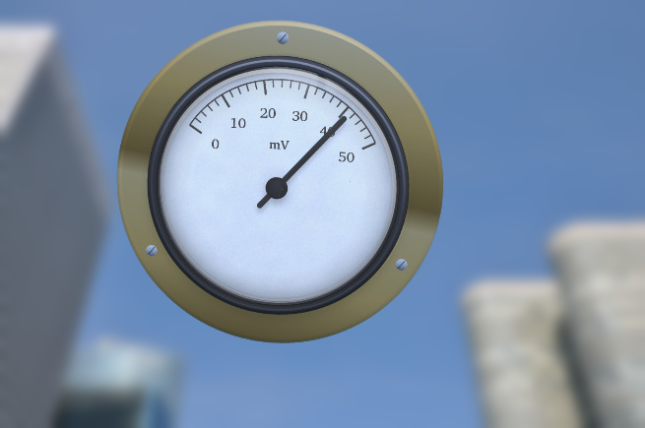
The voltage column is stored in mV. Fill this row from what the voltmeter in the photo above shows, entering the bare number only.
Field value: 41
